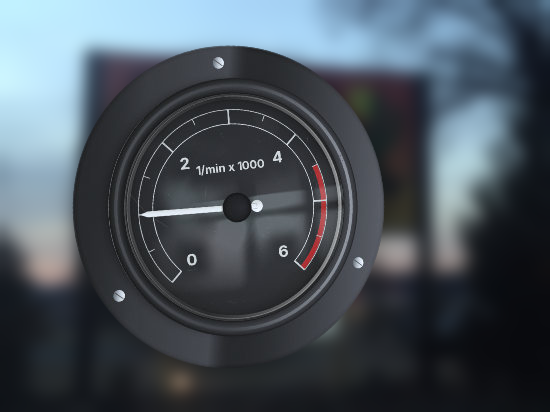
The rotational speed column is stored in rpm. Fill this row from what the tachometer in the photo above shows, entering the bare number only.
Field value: 1000
